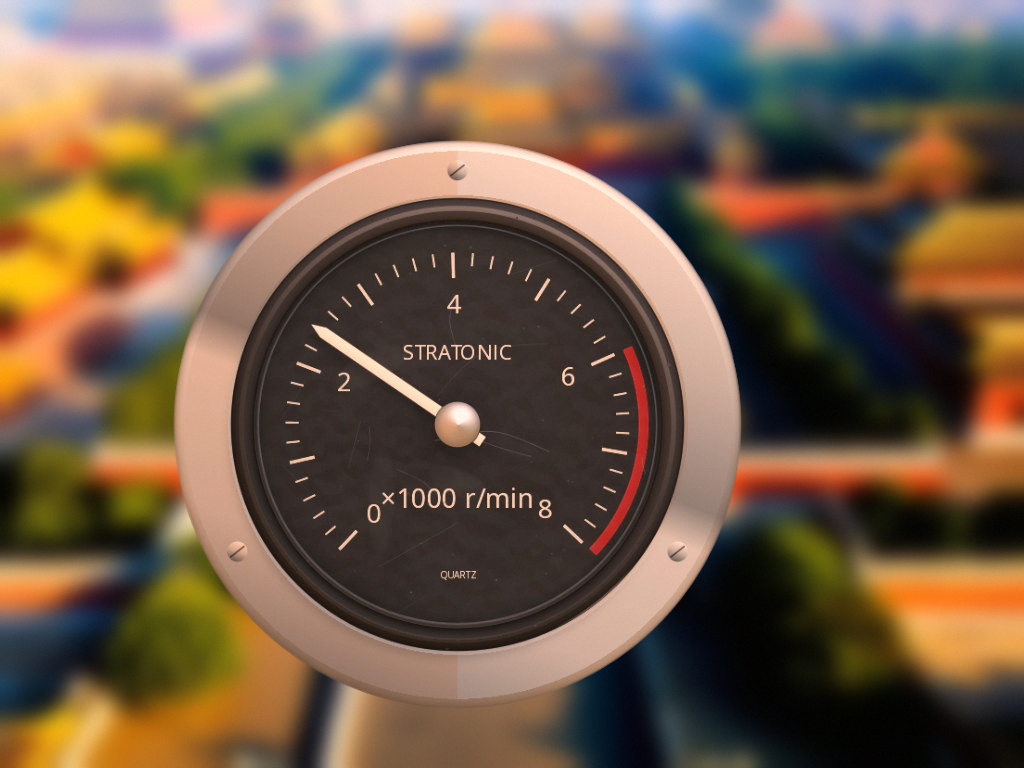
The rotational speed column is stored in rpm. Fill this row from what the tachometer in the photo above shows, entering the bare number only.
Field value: 2400
